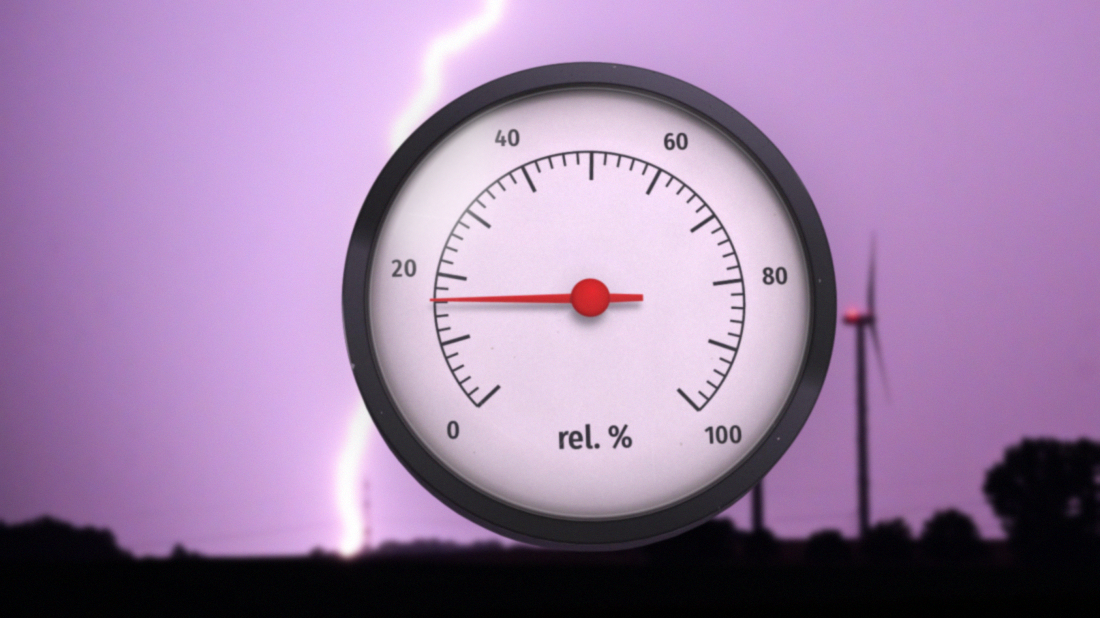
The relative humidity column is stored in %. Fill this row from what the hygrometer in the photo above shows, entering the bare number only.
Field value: 16
